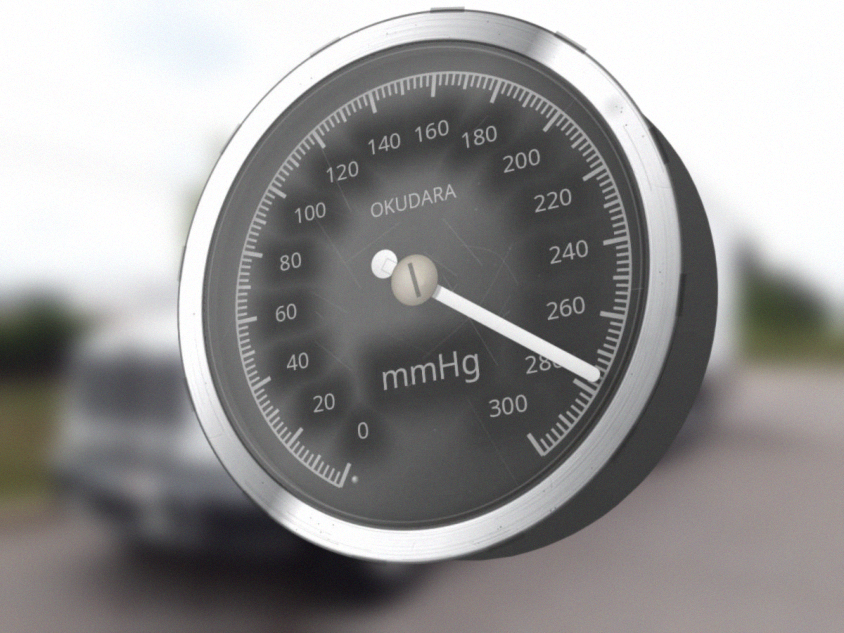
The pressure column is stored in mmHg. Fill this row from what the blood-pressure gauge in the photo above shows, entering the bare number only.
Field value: 276
